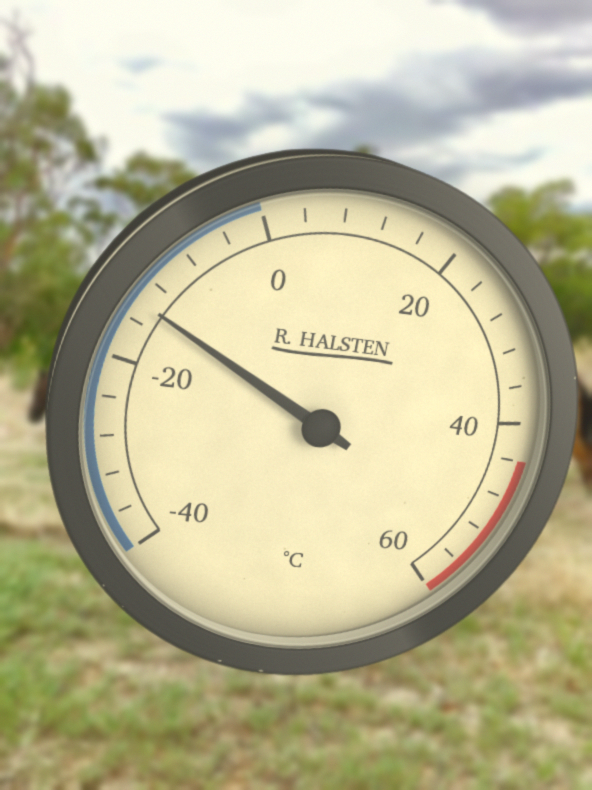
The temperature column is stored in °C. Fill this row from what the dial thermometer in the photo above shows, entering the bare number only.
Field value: -14
